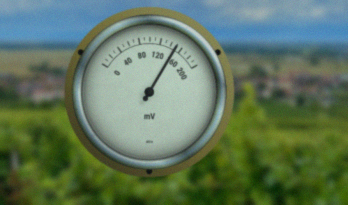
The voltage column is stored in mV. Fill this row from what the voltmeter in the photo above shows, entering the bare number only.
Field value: 150
